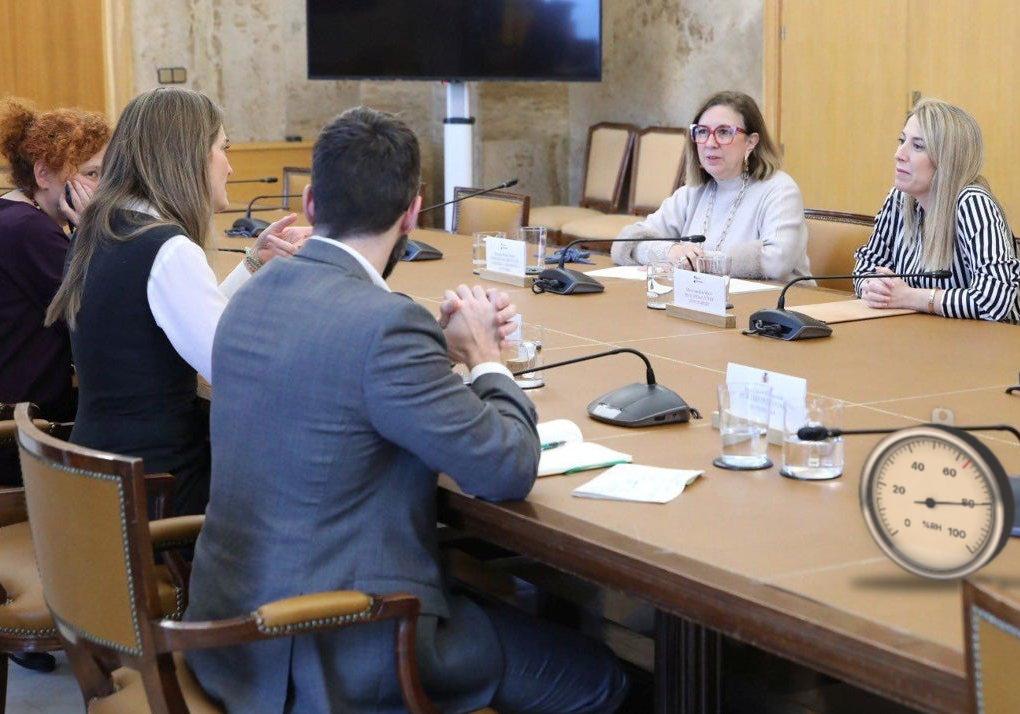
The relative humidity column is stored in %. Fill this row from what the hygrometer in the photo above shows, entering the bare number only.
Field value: 80
